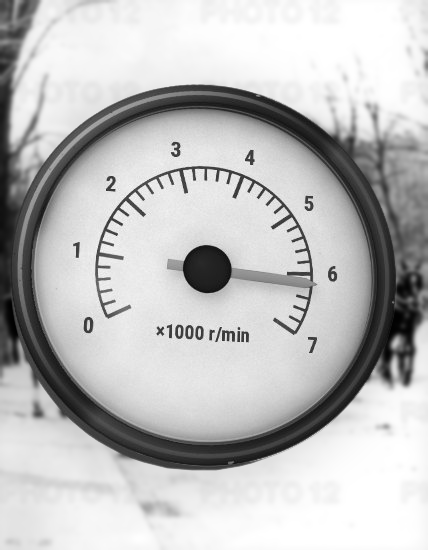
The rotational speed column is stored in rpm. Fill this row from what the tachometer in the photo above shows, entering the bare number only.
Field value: 6200
